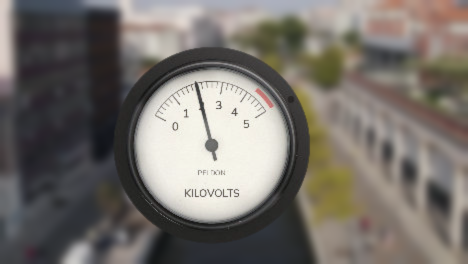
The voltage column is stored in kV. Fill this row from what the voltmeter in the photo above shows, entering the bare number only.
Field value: 2
